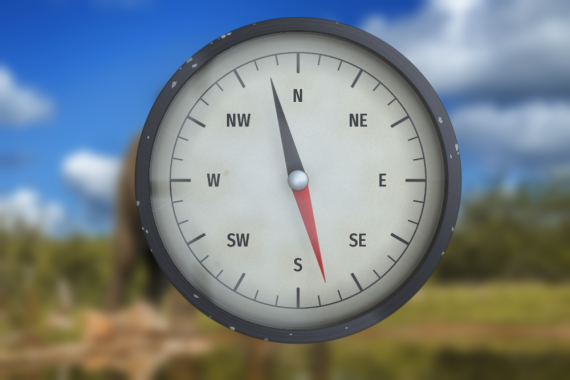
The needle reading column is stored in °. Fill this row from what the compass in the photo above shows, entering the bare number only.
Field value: 165
